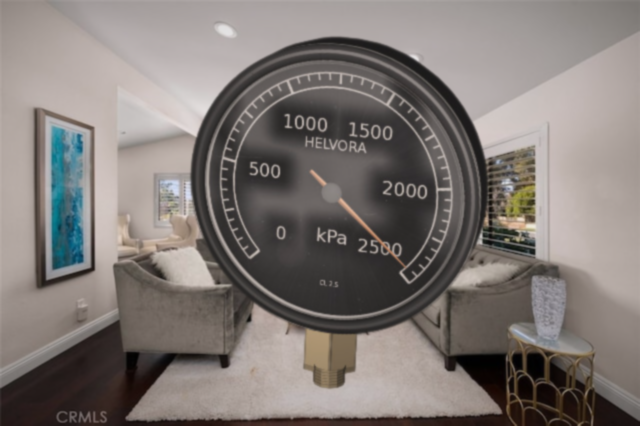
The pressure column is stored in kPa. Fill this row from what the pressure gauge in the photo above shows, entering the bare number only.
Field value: 2450
